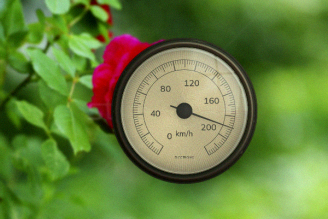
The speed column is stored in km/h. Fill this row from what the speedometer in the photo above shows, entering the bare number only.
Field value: 190
